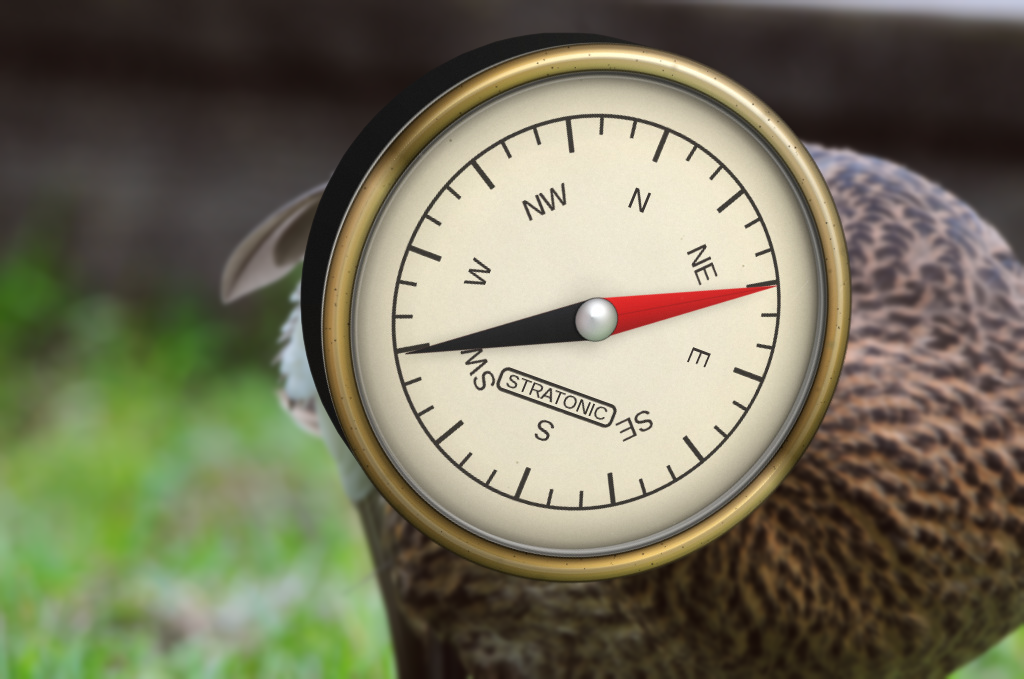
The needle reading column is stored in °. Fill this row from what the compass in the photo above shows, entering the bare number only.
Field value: 60
